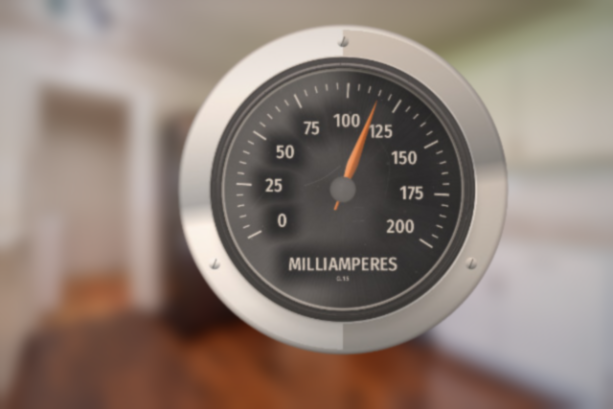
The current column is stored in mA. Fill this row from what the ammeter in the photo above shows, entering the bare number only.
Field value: 115
